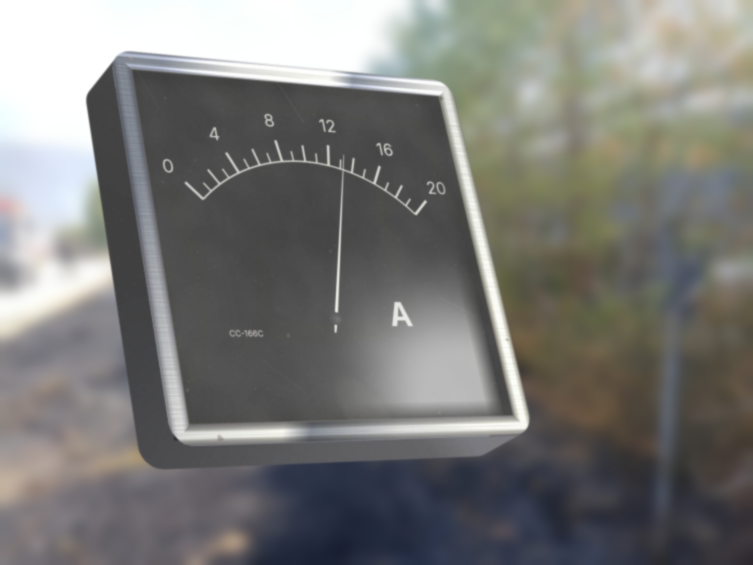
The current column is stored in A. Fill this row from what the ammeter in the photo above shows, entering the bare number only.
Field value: 13
